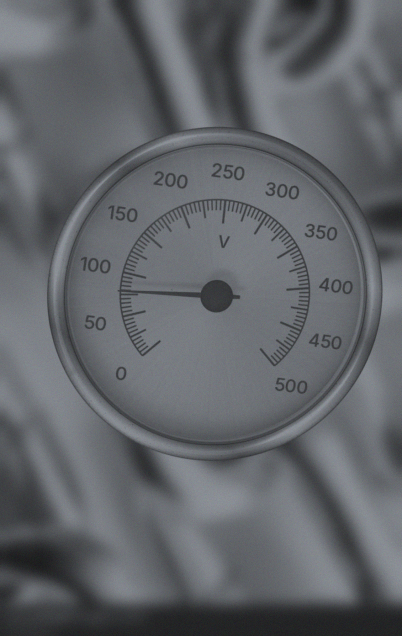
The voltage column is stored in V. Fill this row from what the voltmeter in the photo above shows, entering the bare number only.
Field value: 80
